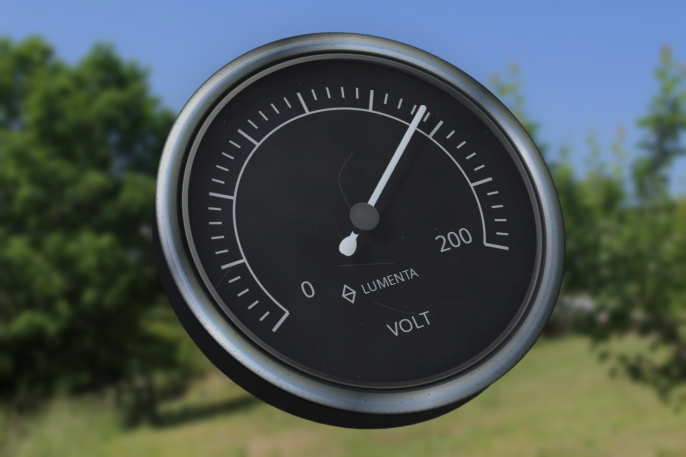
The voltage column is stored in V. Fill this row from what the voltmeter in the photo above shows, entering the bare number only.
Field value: 142.5
